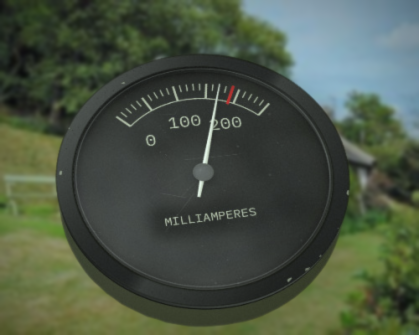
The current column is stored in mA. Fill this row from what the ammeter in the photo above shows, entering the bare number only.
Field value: 170
